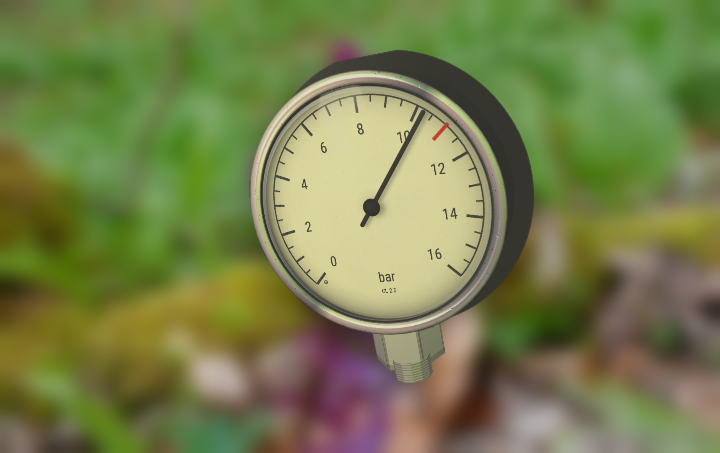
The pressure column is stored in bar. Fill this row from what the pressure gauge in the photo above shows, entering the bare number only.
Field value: 10.25
